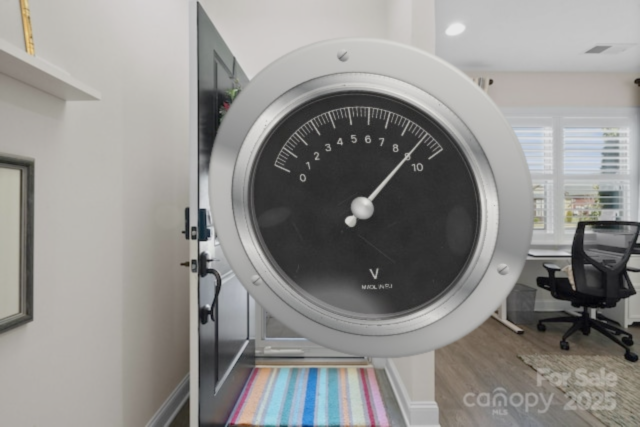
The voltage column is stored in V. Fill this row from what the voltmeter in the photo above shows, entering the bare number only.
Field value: 9
